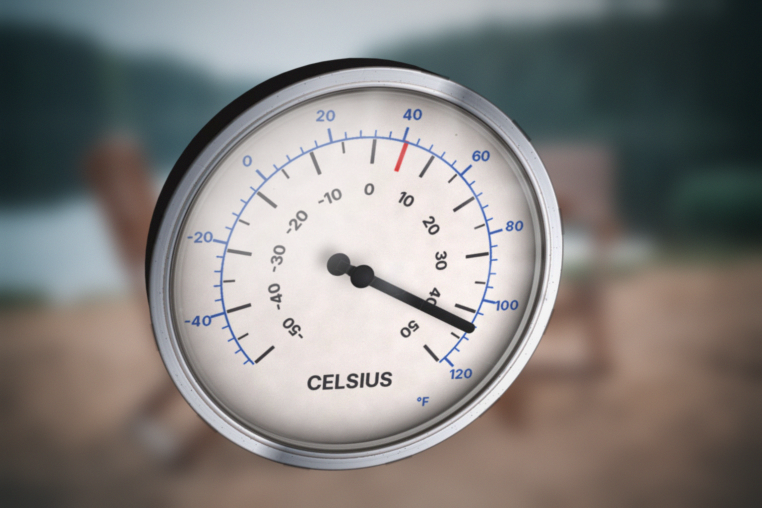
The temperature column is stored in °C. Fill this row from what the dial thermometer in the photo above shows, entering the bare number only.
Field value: 42.5
